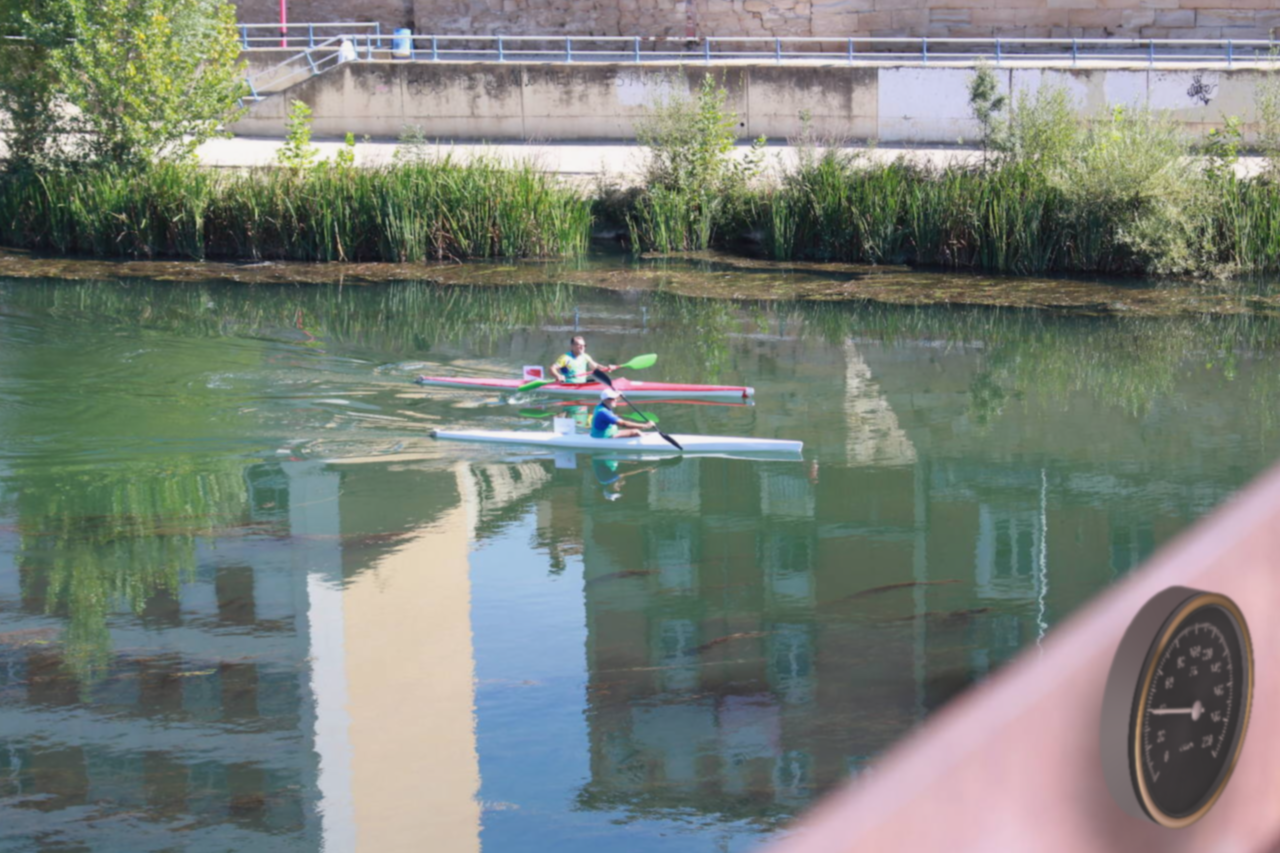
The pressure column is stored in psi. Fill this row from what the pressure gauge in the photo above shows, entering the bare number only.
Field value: 40
